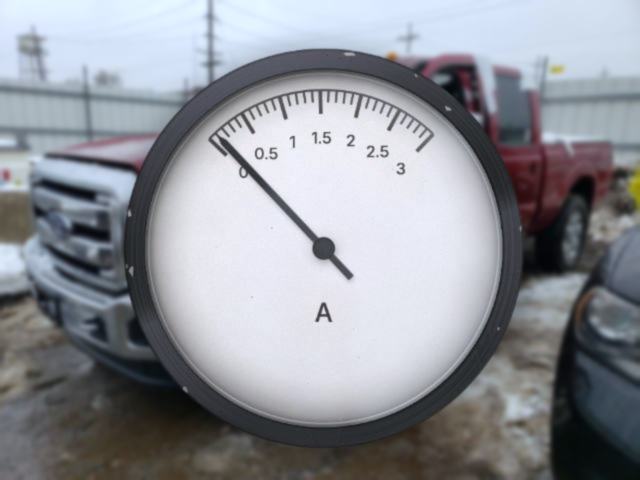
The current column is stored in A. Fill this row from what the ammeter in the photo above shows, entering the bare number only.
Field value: 0.1
